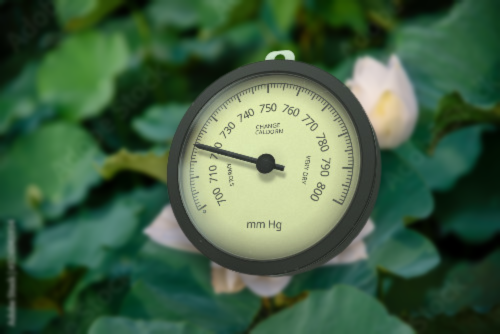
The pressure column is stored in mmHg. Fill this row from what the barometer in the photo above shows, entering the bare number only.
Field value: 720
